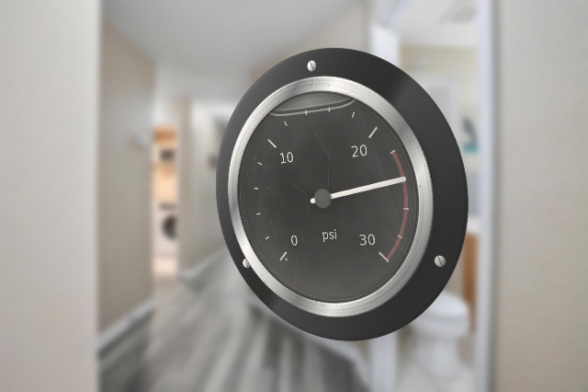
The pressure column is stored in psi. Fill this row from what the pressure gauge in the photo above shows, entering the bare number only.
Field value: 24
